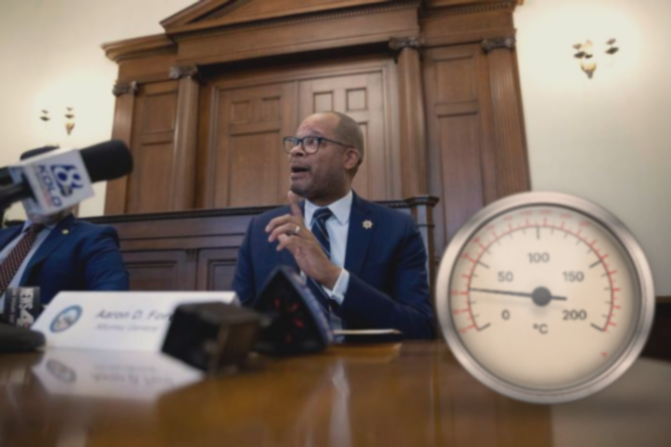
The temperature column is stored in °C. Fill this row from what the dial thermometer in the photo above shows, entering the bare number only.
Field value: 30
